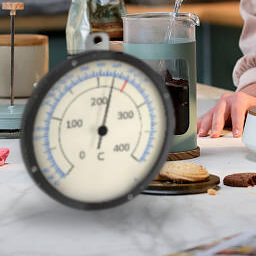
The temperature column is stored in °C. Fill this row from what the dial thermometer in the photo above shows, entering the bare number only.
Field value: 225
